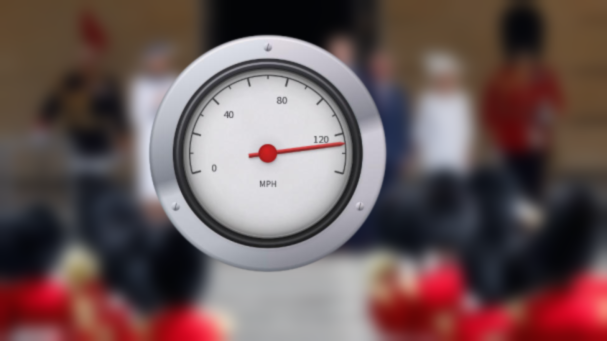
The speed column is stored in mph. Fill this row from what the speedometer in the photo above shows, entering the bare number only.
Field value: 125
